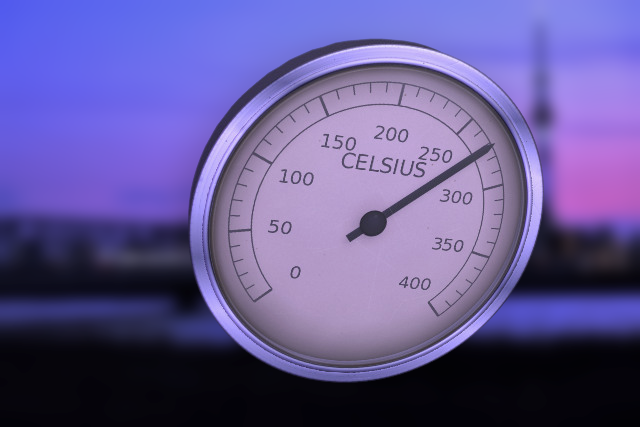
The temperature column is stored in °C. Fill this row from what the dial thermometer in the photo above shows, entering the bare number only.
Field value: 270
